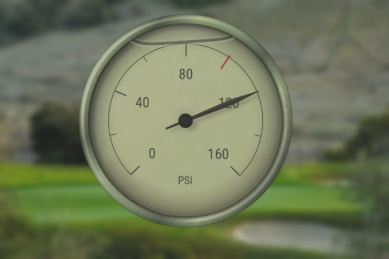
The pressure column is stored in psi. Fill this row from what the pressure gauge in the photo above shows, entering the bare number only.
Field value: 120
